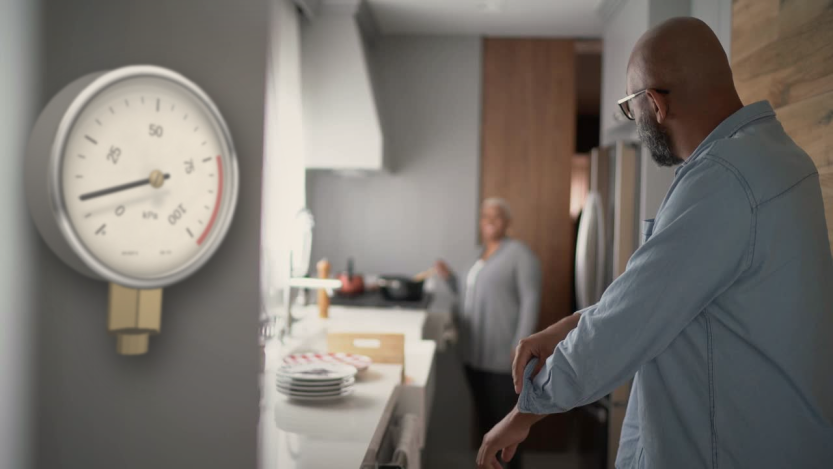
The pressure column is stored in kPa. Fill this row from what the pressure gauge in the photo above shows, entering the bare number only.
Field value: 10
